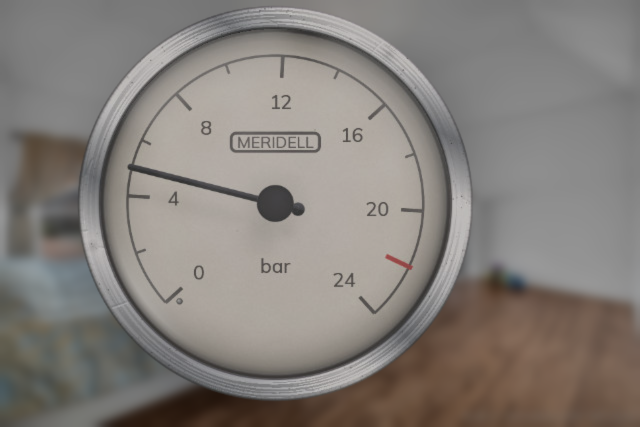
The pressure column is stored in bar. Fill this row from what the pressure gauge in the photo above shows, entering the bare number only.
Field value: 5
